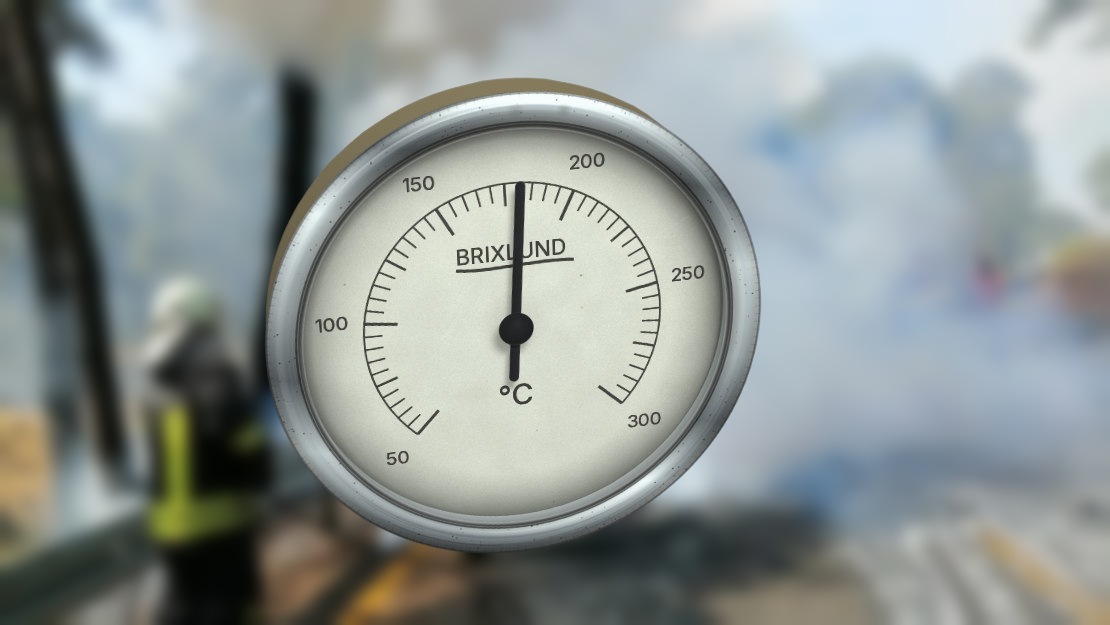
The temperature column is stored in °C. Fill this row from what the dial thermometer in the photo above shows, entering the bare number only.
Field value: 180
